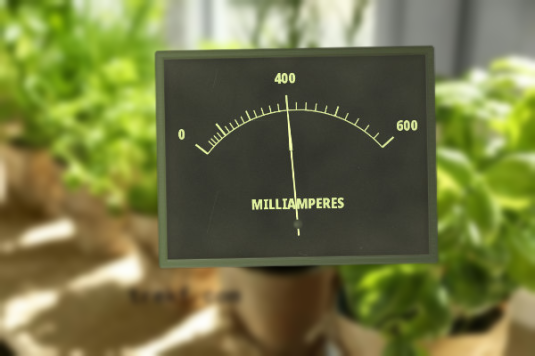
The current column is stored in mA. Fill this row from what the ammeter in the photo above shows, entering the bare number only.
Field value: 400
